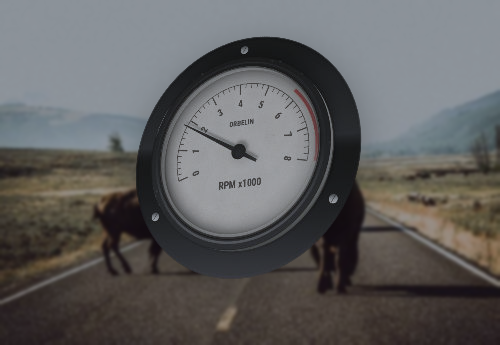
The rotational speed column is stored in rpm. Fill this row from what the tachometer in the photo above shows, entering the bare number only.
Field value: 1800
